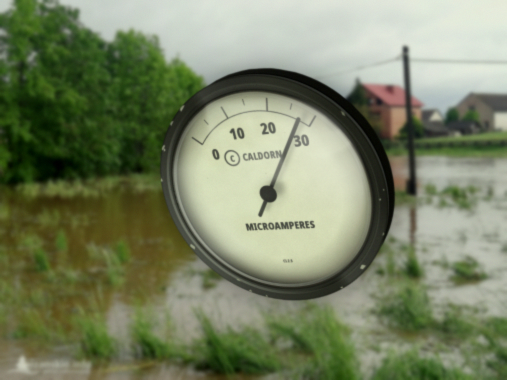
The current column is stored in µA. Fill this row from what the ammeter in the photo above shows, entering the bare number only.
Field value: 27.5
